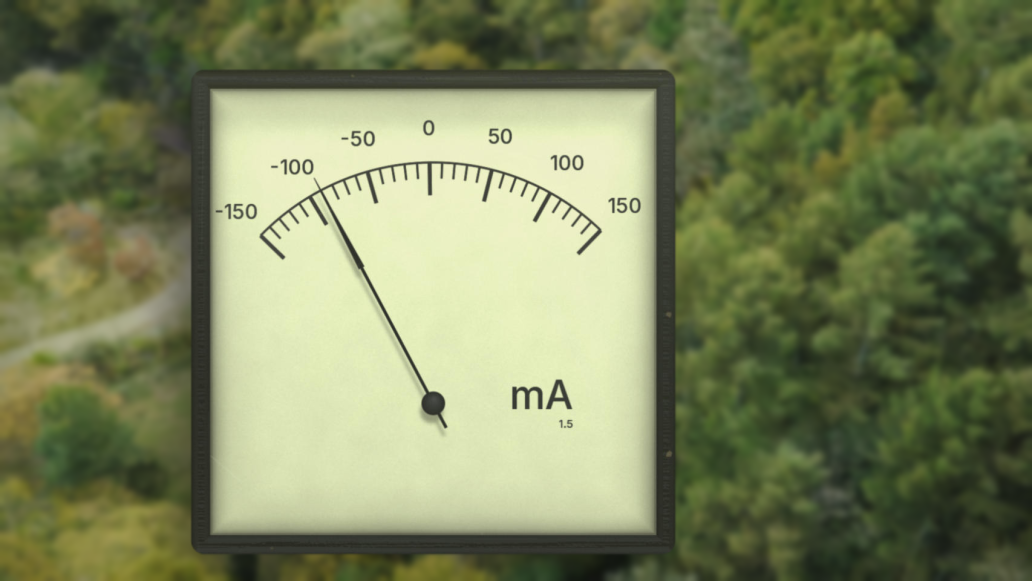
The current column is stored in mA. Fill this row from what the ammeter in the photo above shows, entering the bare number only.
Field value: -90
